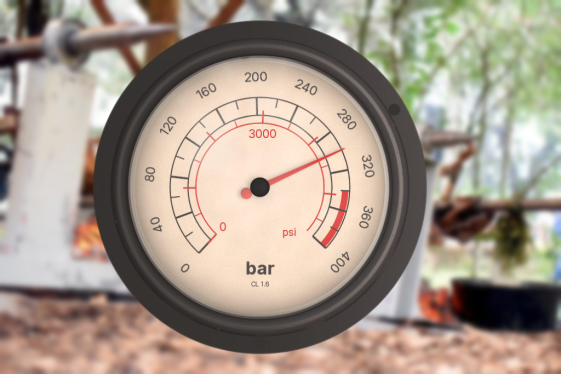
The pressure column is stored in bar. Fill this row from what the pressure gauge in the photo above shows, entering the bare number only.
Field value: 300
